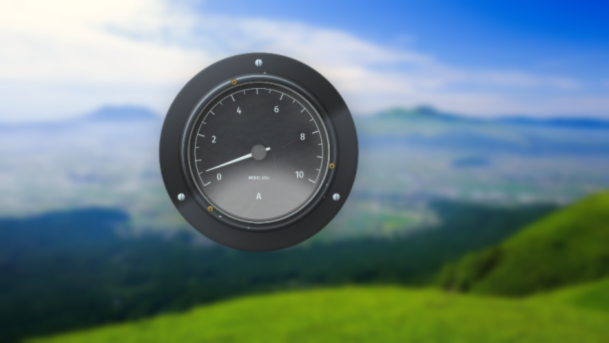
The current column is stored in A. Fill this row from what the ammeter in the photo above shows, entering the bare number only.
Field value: 0.5
